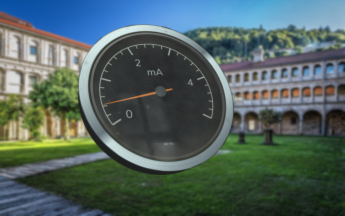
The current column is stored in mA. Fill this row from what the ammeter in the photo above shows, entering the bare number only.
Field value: 0.4
